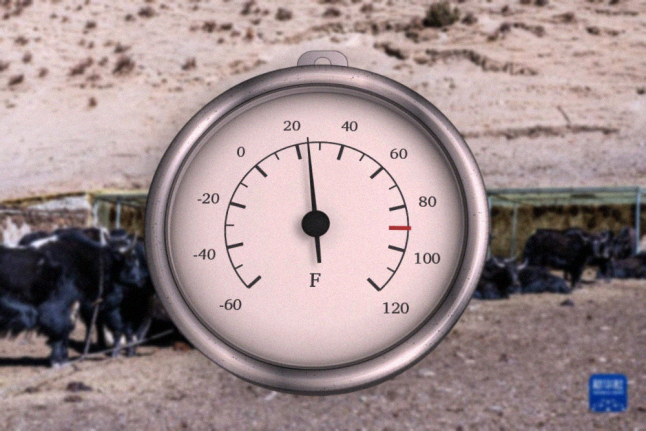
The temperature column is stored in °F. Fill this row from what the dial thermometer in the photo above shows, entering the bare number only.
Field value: 25
